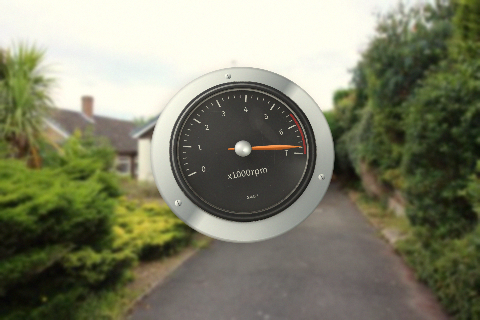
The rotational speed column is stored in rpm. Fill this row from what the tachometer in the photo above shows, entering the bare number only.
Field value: 6800
